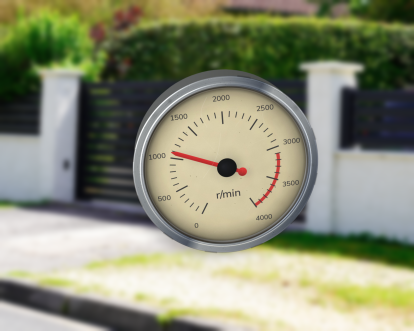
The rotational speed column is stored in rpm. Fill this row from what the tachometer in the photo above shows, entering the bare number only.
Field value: 1100
